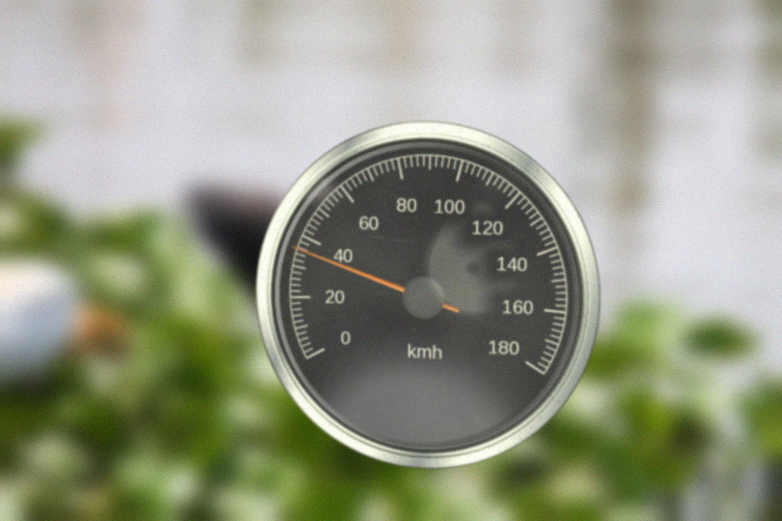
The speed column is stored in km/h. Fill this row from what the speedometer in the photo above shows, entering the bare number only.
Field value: 36
